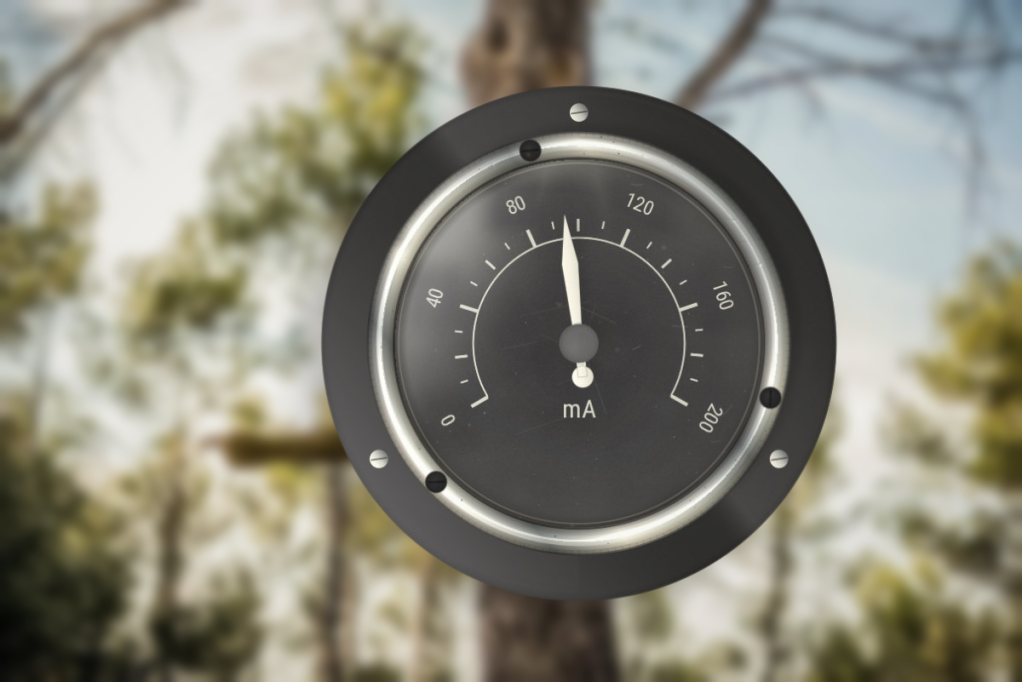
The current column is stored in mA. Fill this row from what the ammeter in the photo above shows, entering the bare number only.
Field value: 95
